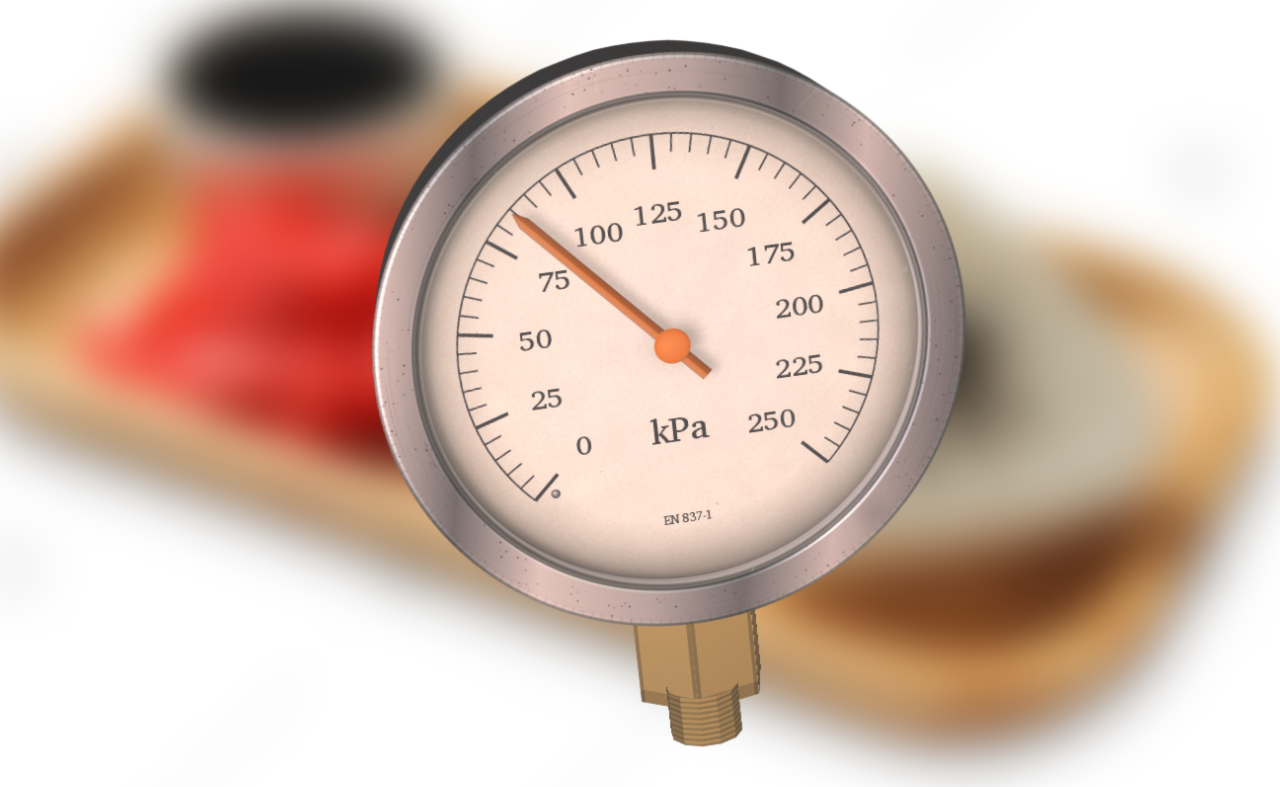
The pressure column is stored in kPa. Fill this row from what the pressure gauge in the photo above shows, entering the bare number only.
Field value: 85
